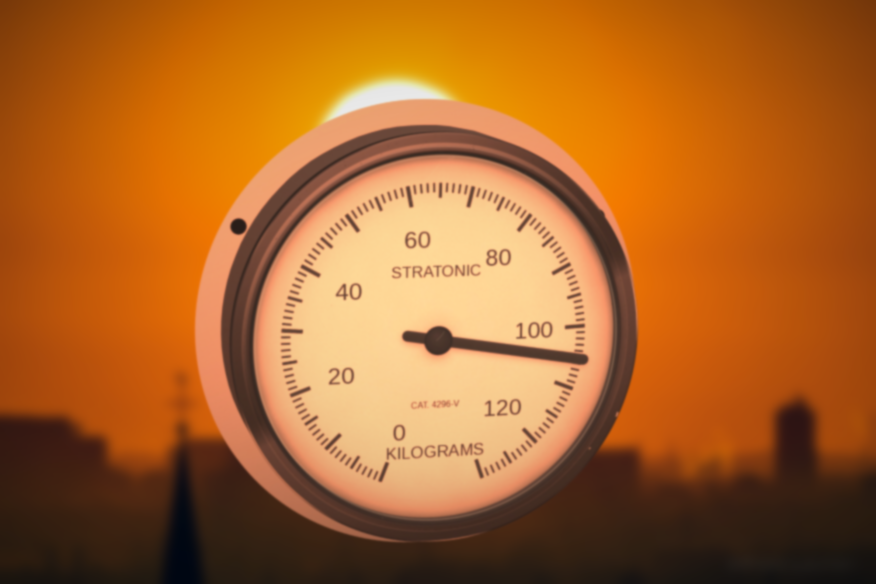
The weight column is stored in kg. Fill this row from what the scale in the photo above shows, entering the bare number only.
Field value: 105
